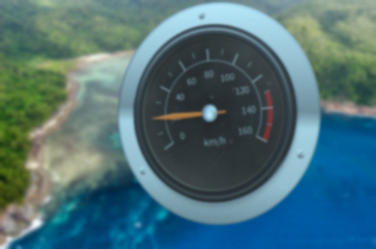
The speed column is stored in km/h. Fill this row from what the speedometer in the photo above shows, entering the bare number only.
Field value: 20
